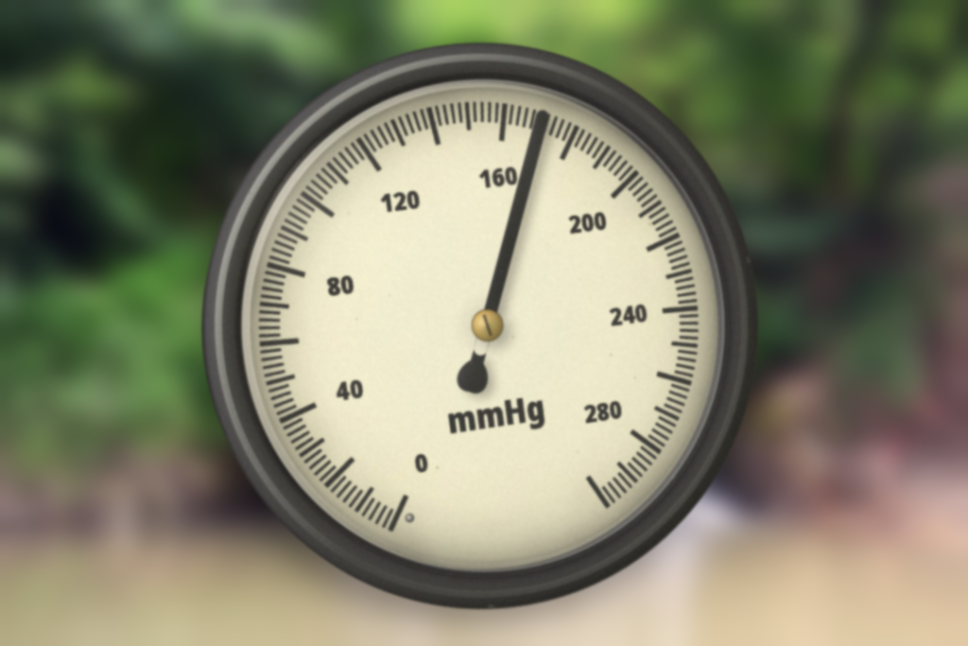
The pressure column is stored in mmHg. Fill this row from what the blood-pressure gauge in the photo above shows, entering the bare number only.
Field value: 170
